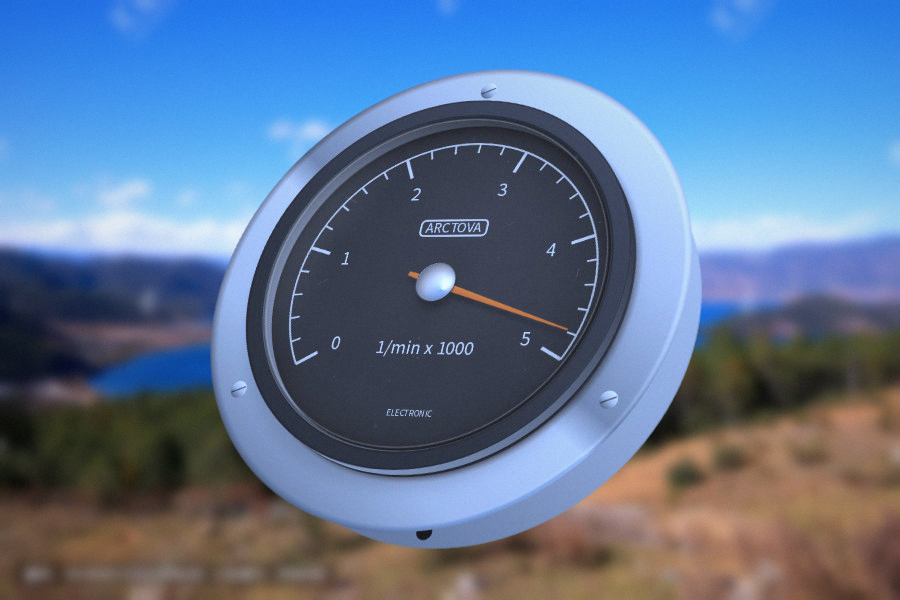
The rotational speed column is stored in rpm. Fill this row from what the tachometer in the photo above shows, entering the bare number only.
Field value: 4800
